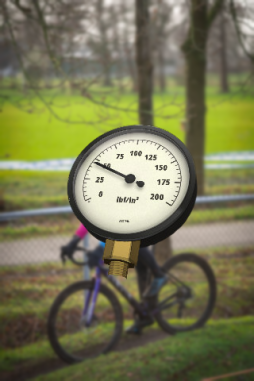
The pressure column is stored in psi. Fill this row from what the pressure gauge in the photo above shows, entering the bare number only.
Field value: 45
